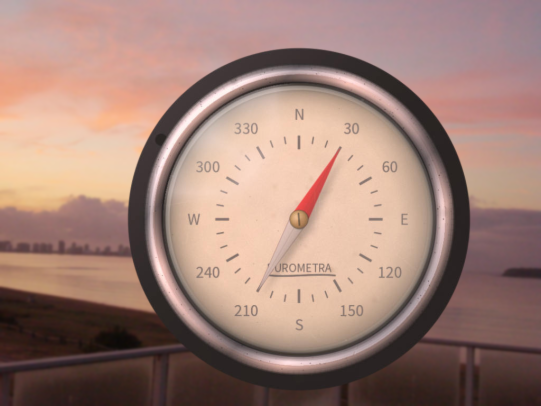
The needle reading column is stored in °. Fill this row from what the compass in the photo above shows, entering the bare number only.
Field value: 30
